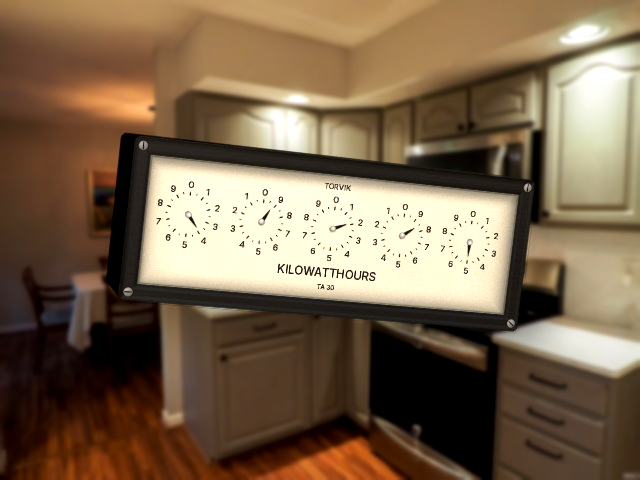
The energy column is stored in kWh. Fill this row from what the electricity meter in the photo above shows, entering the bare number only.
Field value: 39185
